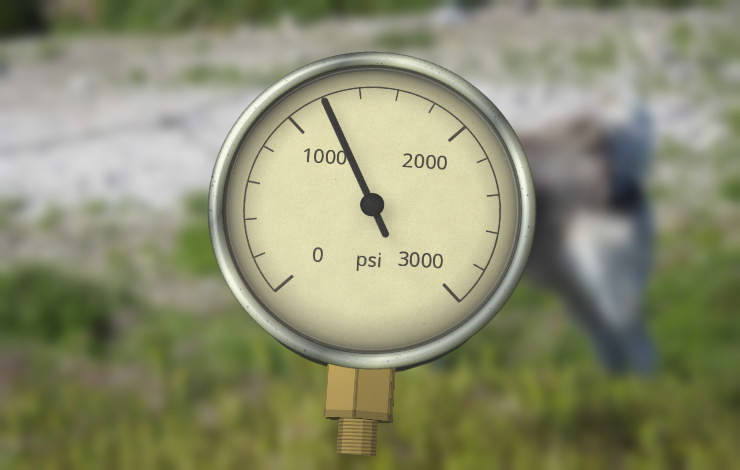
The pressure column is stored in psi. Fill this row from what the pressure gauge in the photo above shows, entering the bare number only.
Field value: 1200
